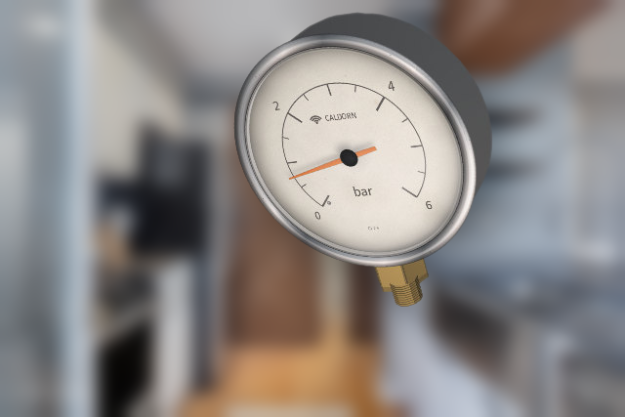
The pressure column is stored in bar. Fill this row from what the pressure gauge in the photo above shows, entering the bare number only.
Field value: 0.75
